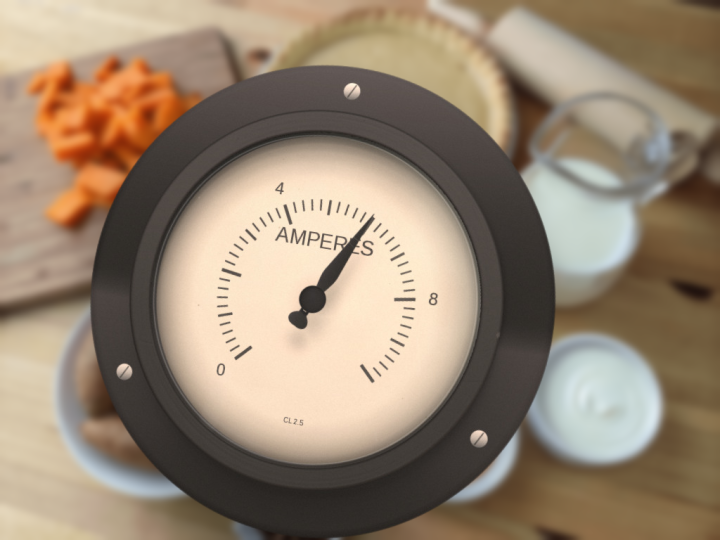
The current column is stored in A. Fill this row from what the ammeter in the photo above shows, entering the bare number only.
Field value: 6
